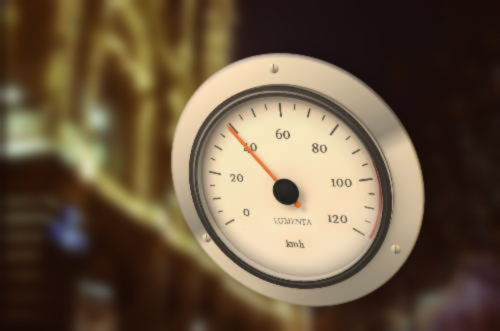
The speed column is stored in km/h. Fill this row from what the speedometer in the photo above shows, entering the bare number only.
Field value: 40
